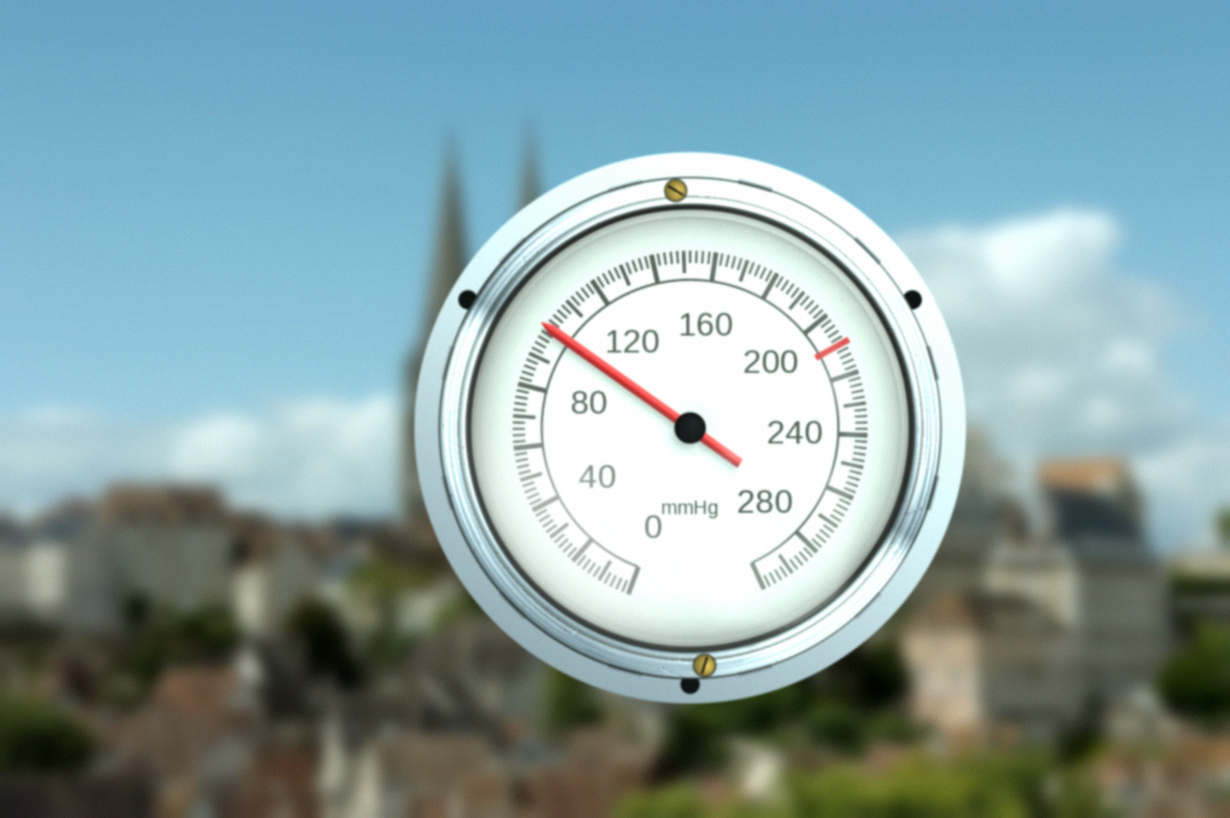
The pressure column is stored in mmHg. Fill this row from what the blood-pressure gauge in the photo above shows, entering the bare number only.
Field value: 100
